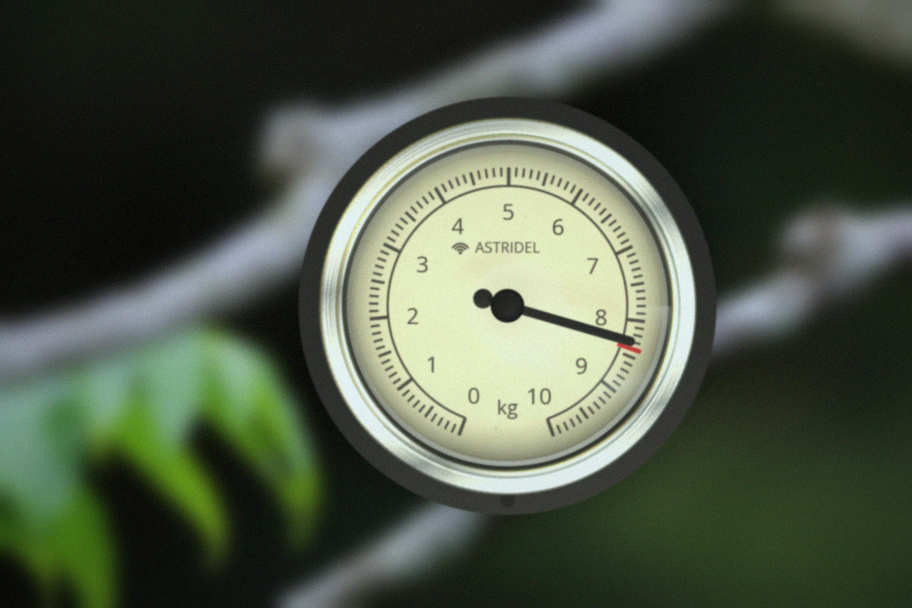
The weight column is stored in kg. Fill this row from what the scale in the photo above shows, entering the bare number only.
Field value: 8.3
